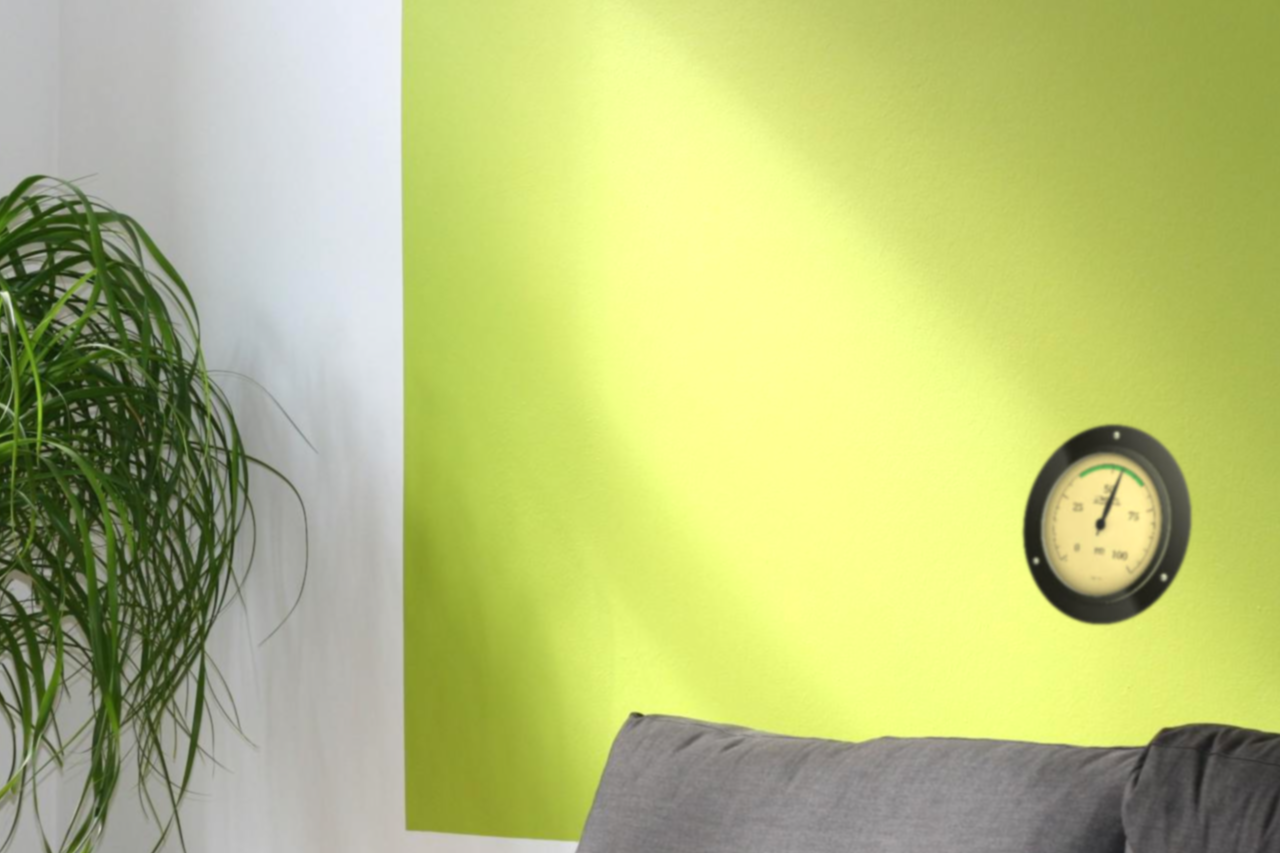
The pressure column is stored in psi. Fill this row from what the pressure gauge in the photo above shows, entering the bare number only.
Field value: 55
